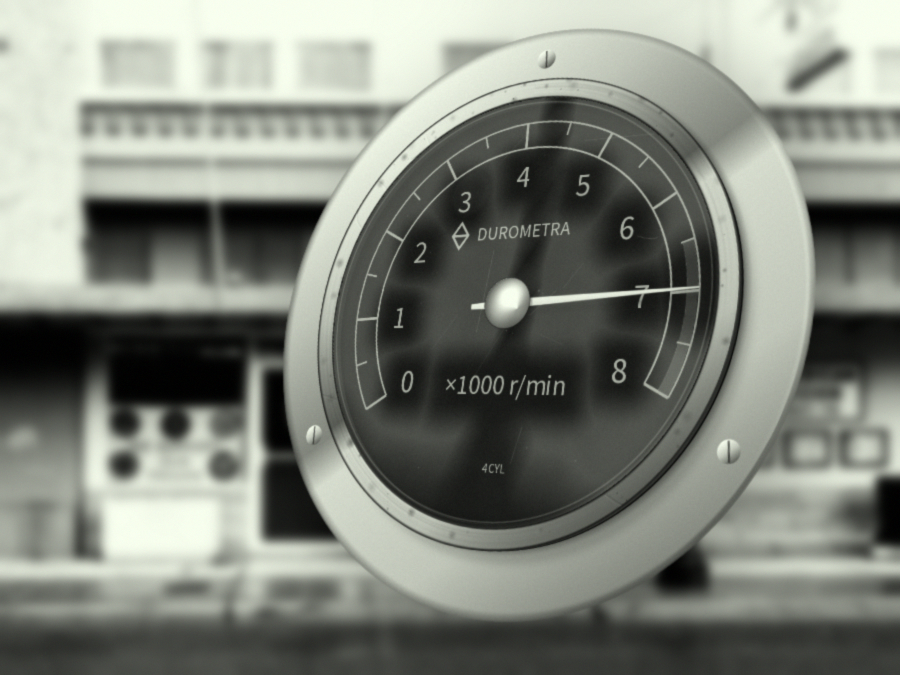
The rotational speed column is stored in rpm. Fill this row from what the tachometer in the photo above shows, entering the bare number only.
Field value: 7000
